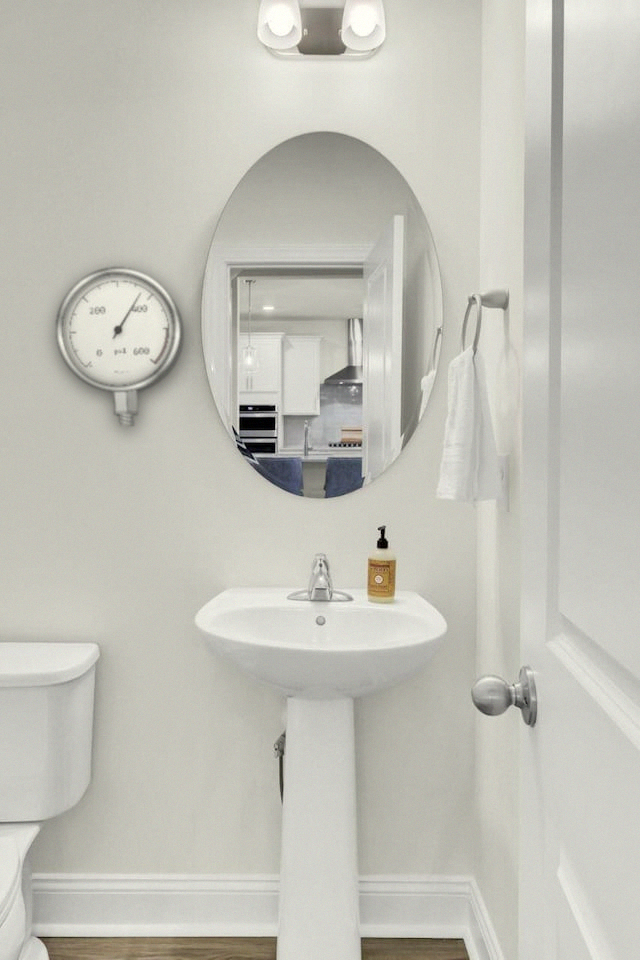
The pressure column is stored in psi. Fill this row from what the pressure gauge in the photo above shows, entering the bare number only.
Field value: 375
